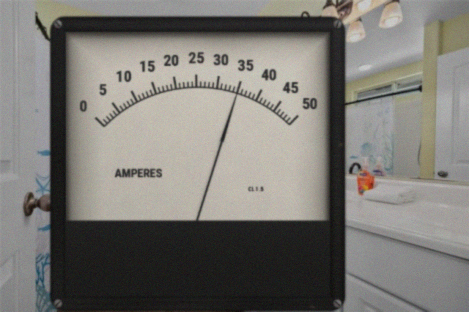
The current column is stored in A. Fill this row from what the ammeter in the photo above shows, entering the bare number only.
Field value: 35
